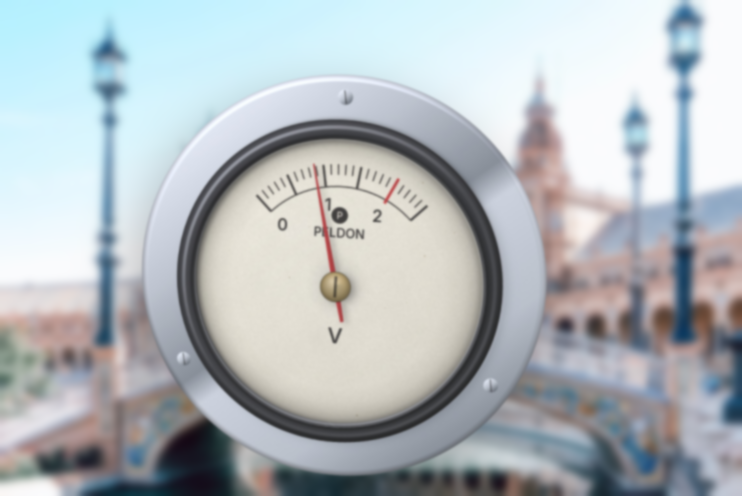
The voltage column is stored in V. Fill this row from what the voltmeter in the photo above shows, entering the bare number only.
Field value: 0.9
